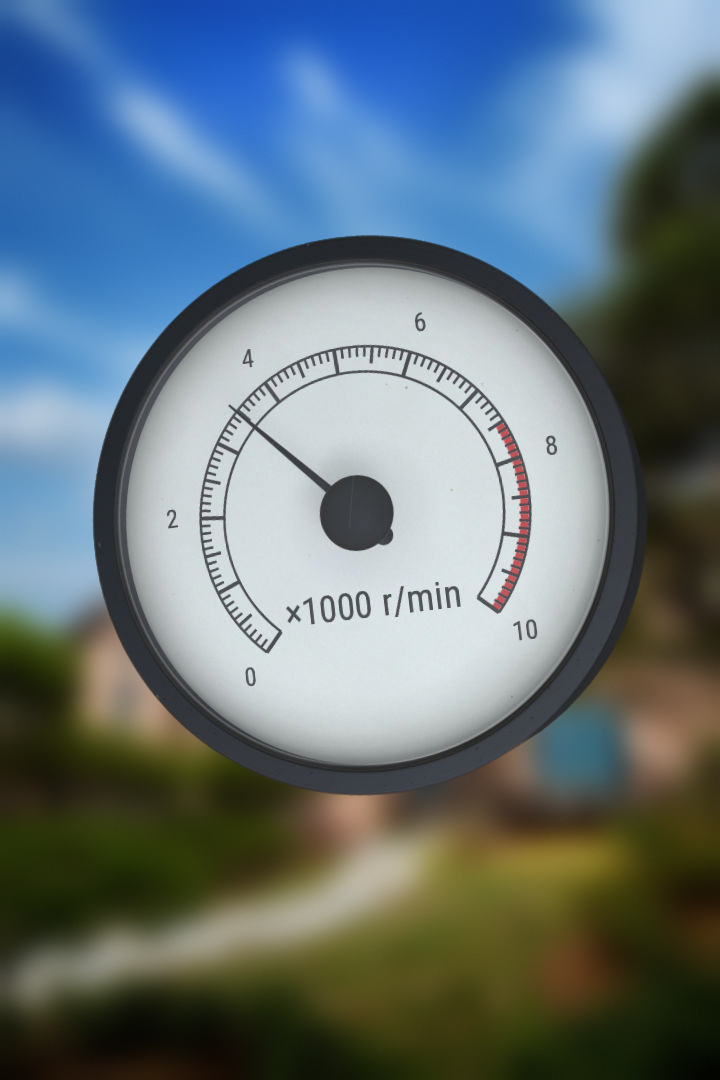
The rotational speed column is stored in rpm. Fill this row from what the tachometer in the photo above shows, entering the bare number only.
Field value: 3500
